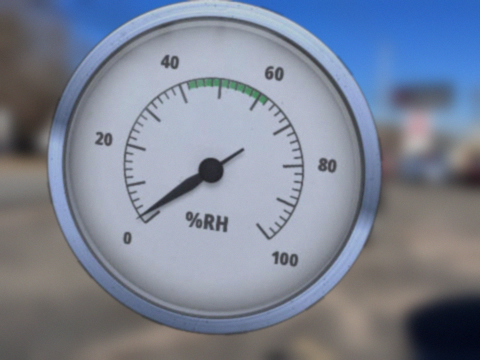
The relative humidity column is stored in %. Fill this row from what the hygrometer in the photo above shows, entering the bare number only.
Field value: 2
